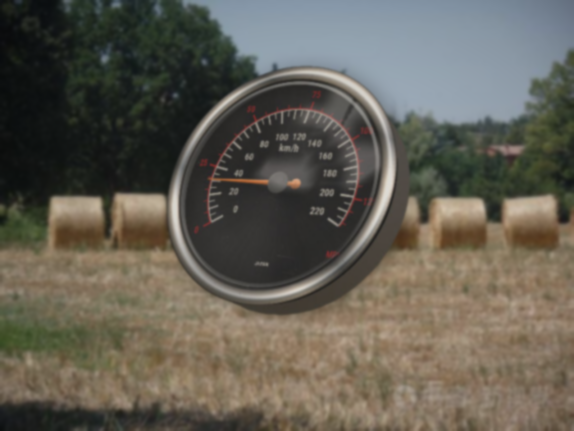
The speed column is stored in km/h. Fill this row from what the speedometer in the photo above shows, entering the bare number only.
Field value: 30
